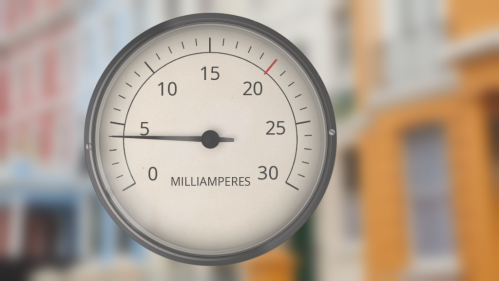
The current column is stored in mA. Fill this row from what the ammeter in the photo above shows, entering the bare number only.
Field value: 4
